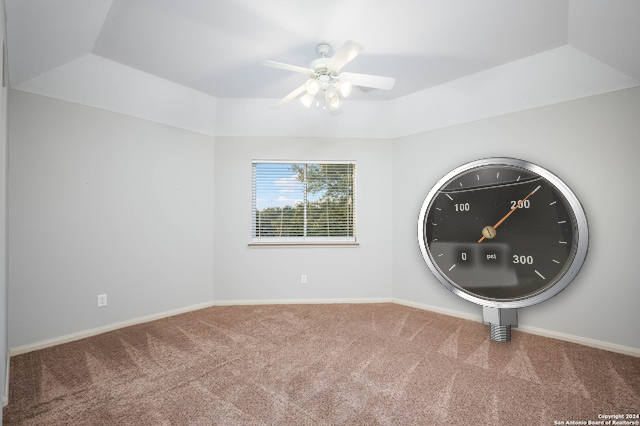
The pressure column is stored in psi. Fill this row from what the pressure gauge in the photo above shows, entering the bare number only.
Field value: 200
